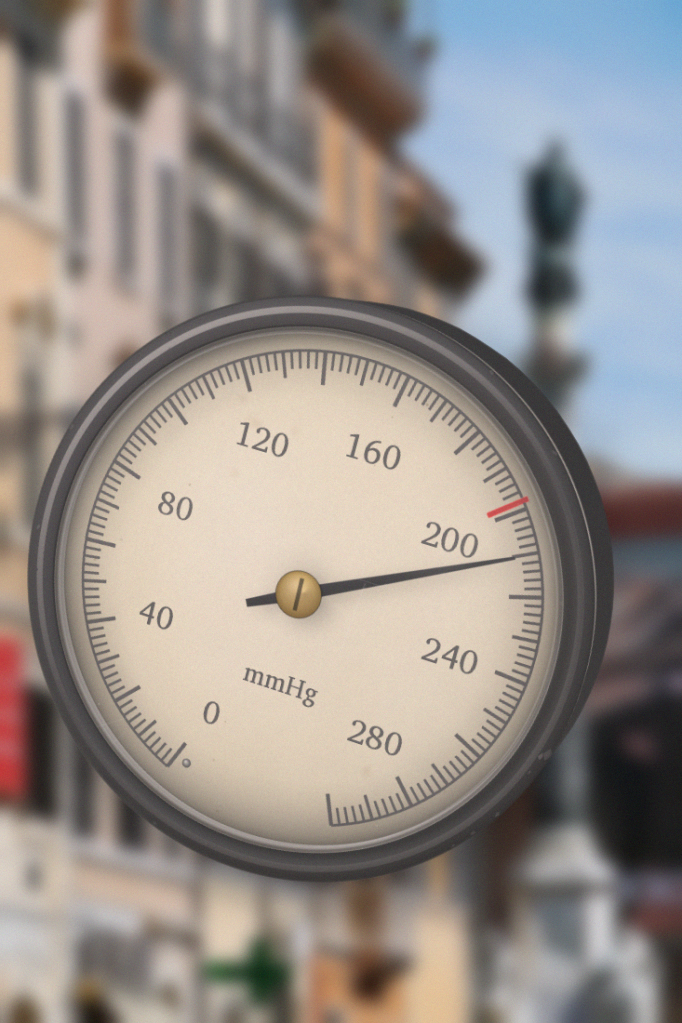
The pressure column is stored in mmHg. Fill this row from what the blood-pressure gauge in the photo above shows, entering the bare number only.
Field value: 210
